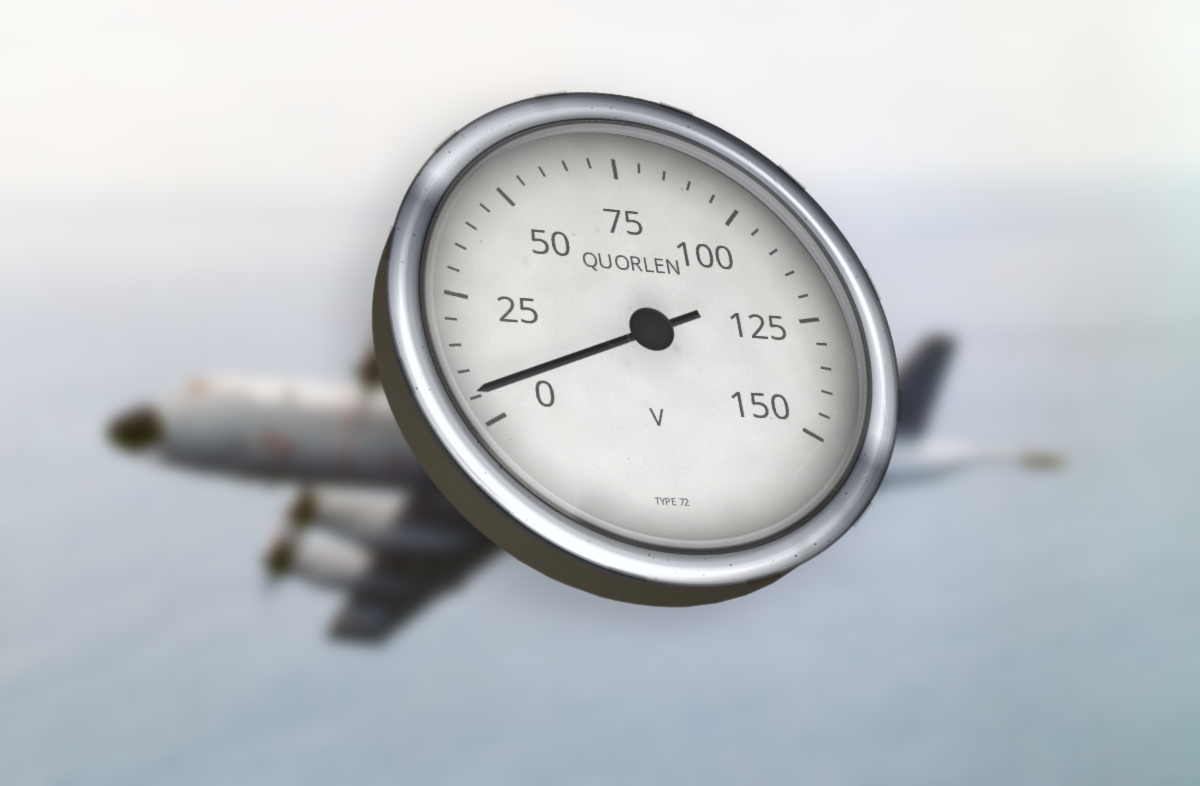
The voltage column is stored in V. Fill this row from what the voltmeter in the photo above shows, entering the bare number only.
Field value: 5
